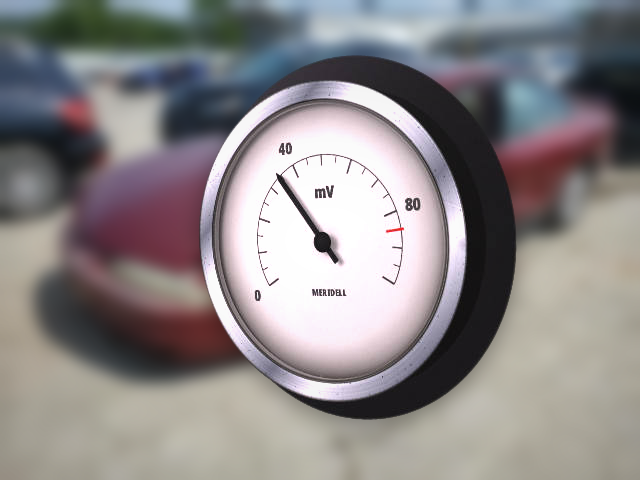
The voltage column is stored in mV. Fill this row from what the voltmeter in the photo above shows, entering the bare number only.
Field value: 35
